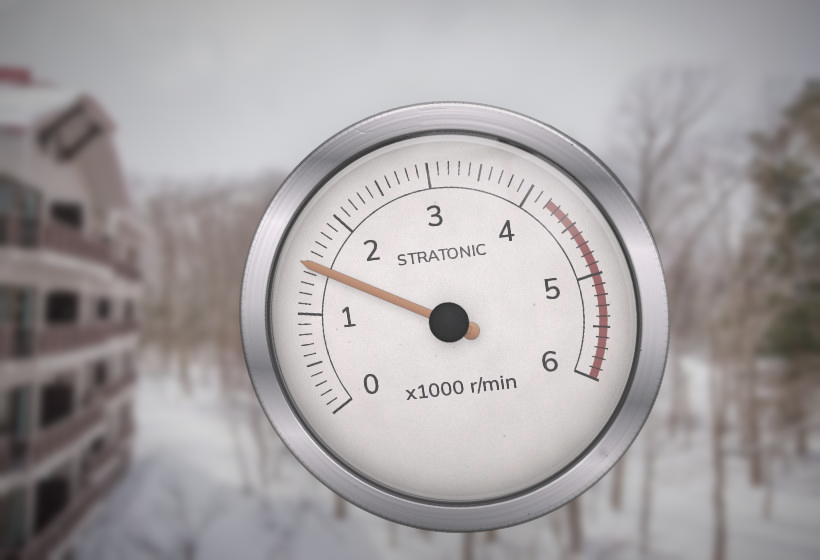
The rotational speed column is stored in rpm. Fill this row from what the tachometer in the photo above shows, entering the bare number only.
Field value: 1500
